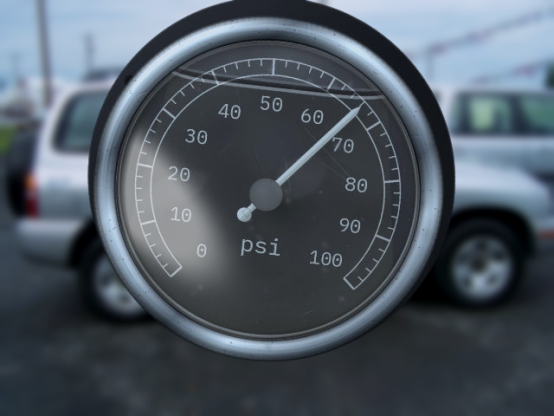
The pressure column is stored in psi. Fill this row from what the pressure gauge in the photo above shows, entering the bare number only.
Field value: 66
